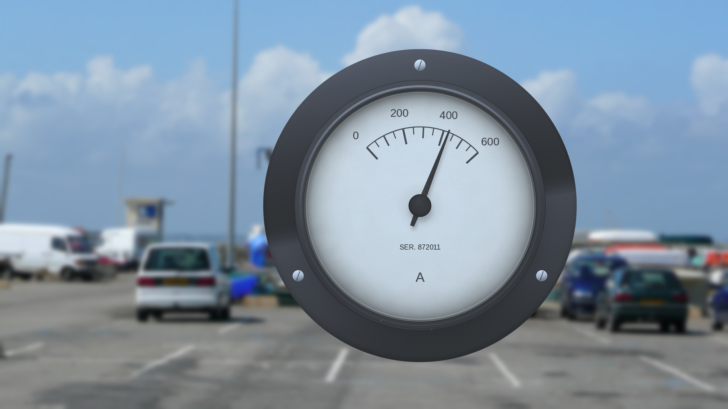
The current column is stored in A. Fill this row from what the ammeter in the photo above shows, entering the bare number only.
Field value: 425
